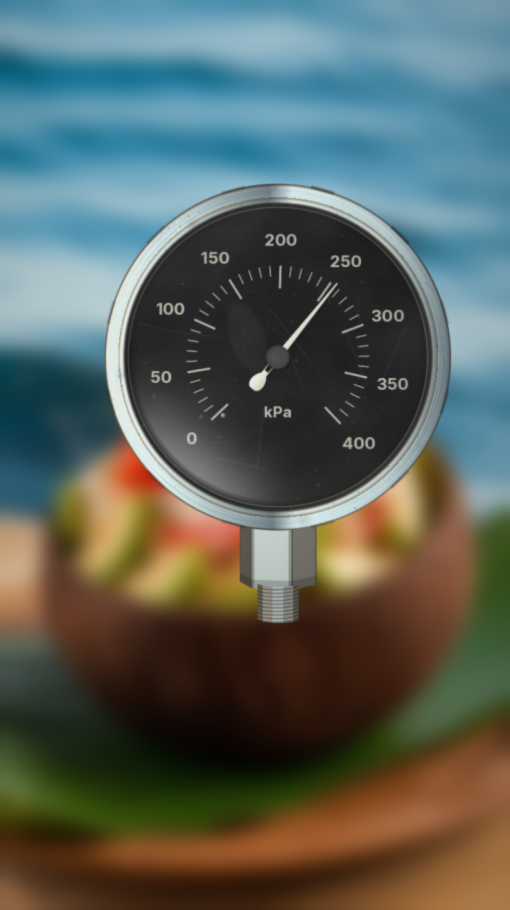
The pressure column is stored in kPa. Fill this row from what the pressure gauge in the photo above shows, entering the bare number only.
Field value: 255
